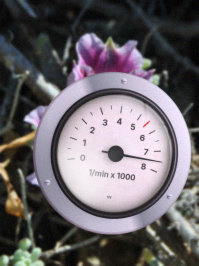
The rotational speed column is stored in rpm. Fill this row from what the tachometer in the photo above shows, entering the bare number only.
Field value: 7500
